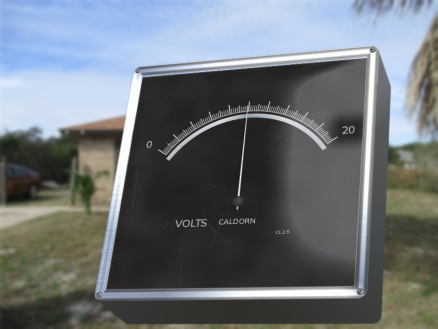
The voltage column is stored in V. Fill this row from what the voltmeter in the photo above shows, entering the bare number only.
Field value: 10
